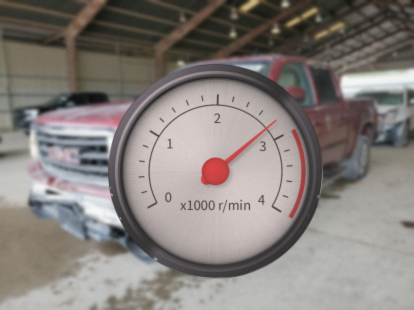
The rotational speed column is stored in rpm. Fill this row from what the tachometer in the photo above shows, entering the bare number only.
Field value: 2800
